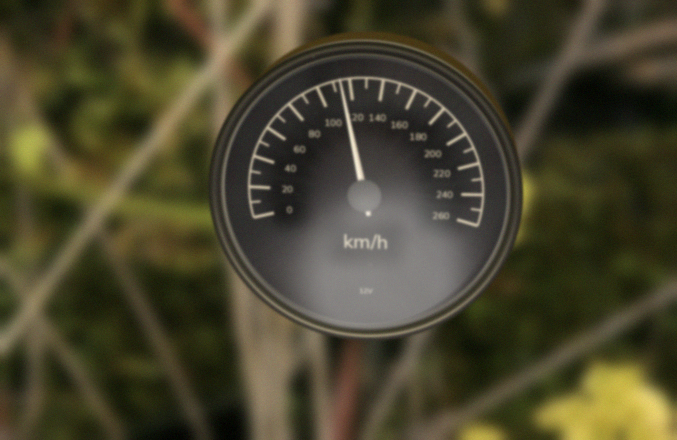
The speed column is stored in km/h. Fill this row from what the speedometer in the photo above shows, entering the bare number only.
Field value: 115
